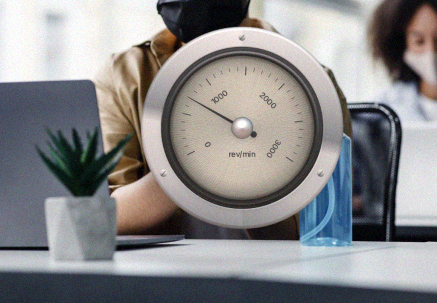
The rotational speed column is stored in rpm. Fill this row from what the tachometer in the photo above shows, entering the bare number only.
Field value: 700
